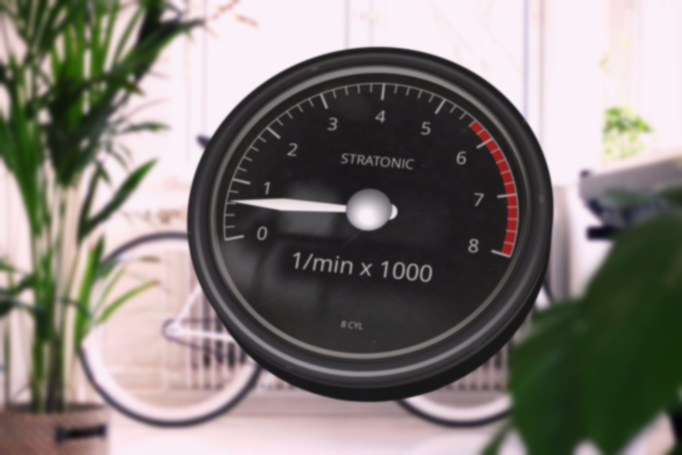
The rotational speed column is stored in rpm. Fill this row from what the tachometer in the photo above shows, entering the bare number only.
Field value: 600
